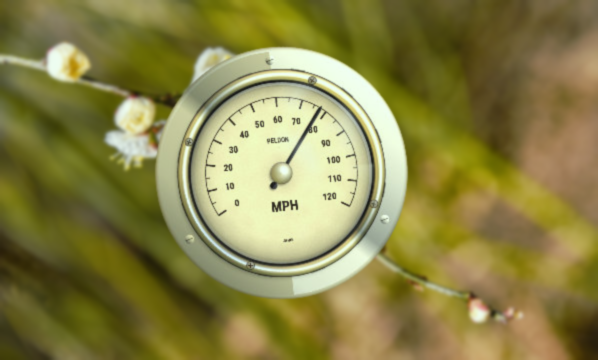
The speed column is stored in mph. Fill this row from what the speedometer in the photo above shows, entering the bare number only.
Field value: 77.5
